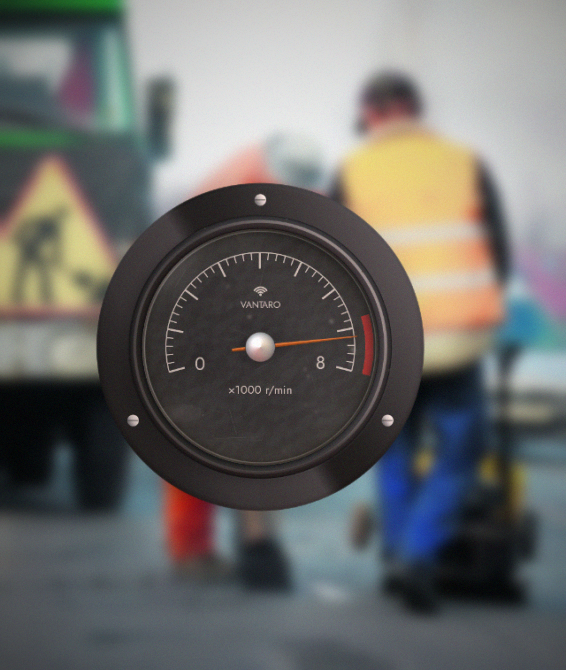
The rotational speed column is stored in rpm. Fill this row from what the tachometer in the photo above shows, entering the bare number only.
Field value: 7200
